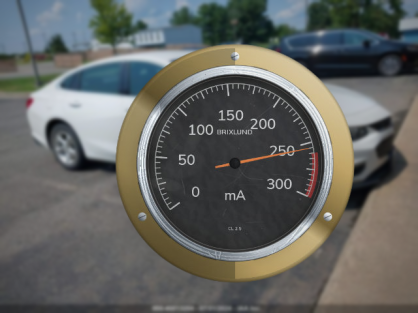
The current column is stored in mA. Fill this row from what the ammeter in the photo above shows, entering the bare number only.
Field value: 255
